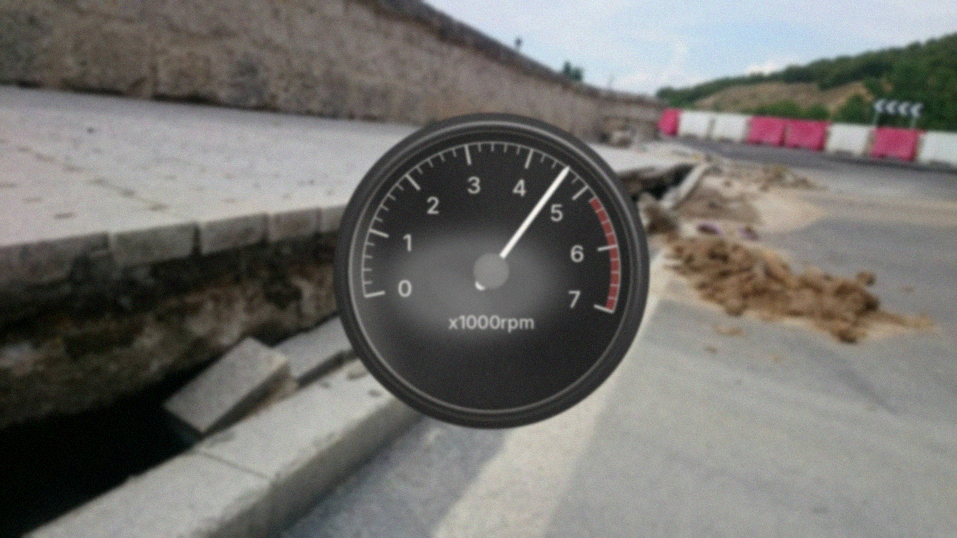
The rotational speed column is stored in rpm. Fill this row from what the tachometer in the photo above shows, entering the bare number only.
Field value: 4600
